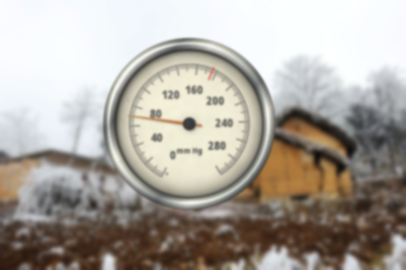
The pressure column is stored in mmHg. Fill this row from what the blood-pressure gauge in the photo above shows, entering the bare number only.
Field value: 70
